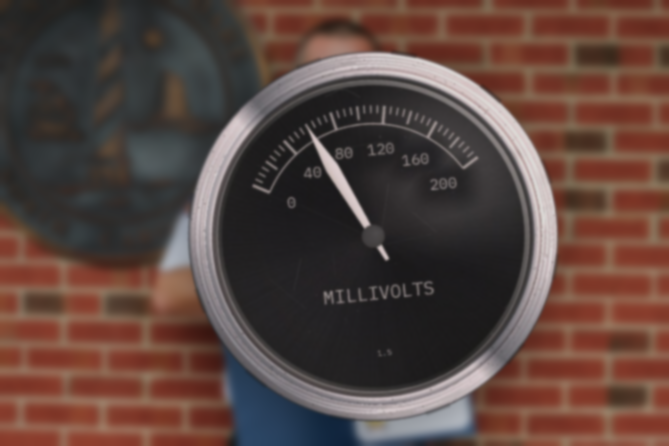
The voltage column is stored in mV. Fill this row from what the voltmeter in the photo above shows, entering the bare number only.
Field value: 60
